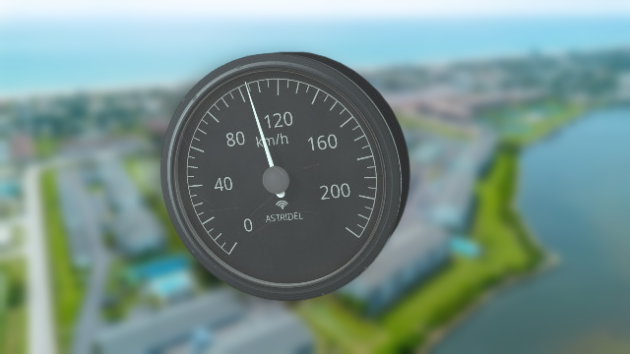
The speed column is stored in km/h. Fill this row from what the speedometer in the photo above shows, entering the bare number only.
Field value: 105
